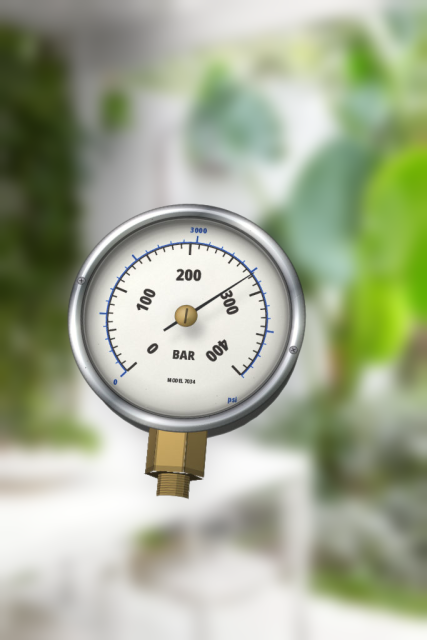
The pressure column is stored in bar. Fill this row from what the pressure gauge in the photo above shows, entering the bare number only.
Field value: 280
